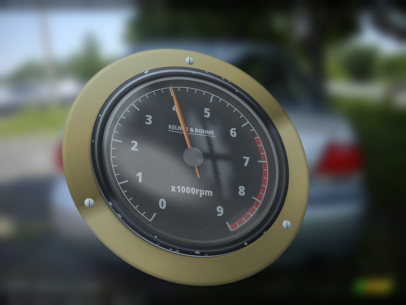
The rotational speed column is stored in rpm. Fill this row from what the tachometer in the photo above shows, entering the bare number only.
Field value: 4000
